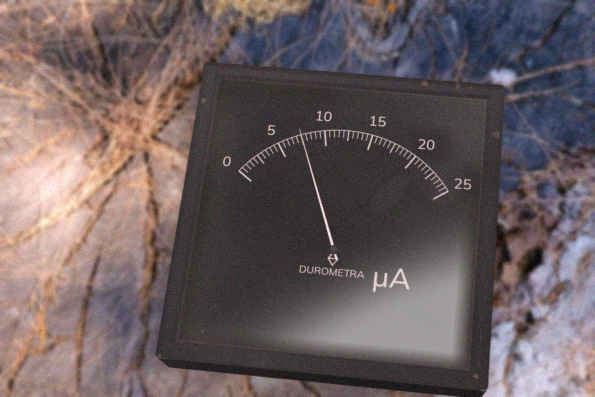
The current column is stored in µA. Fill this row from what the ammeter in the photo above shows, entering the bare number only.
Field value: 7.5
